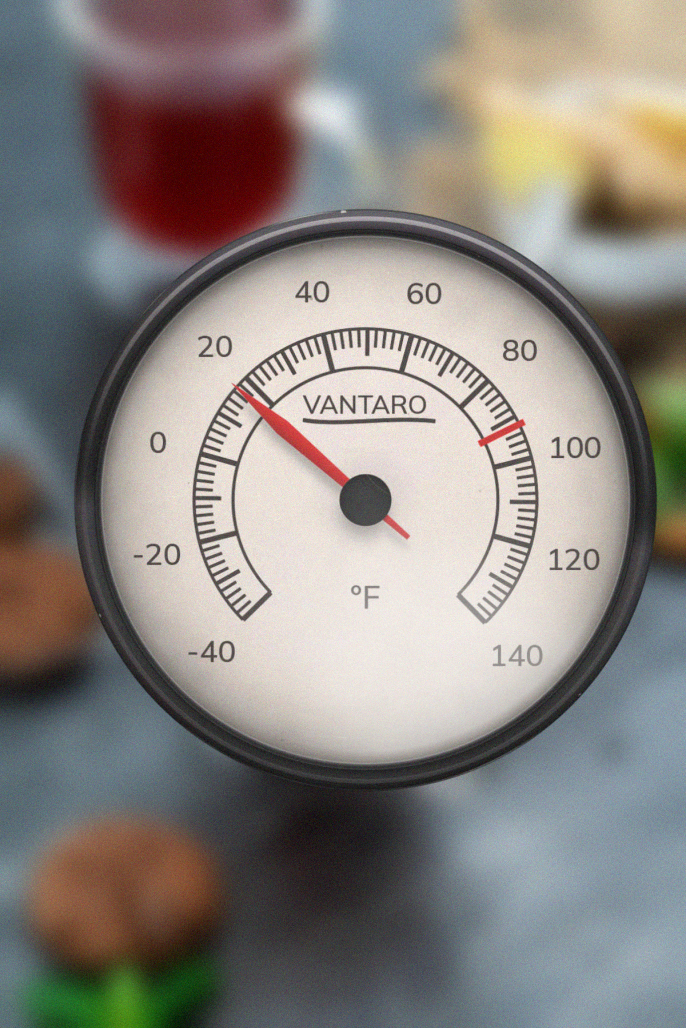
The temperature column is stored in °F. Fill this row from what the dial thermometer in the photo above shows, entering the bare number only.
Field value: 17
